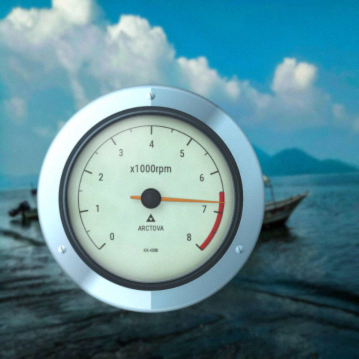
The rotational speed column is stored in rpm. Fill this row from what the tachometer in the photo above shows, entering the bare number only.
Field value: 6750
